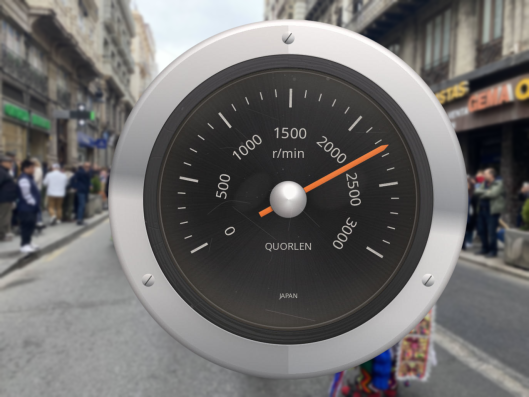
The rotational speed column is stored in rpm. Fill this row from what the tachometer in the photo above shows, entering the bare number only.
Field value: 2250
